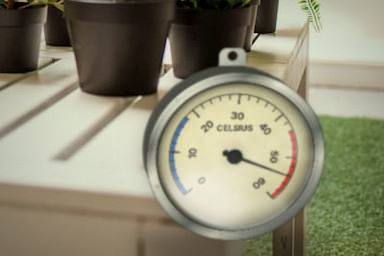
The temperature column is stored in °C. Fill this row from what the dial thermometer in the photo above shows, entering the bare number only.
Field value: 54
